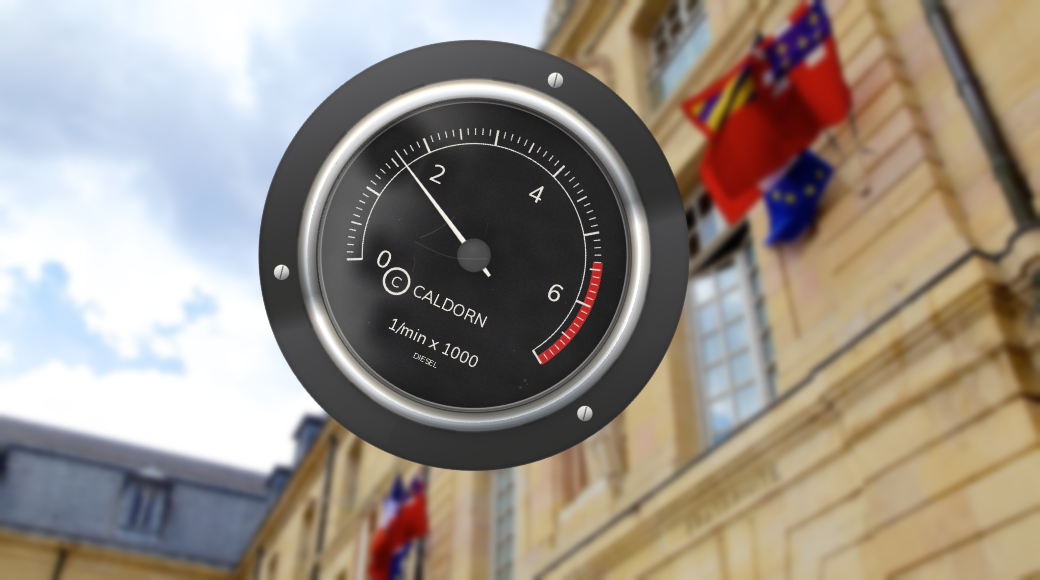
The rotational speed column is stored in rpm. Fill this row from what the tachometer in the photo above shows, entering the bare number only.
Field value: 1600
